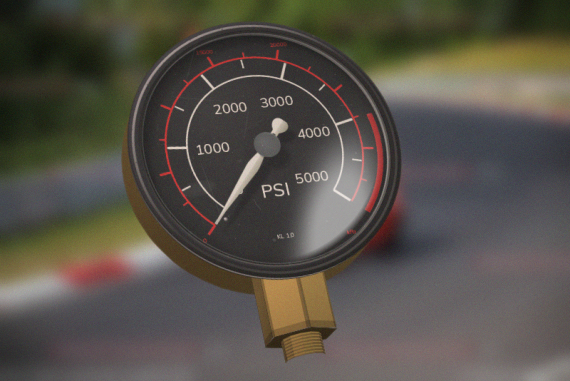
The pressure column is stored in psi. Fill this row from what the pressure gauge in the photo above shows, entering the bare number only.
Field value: 0
